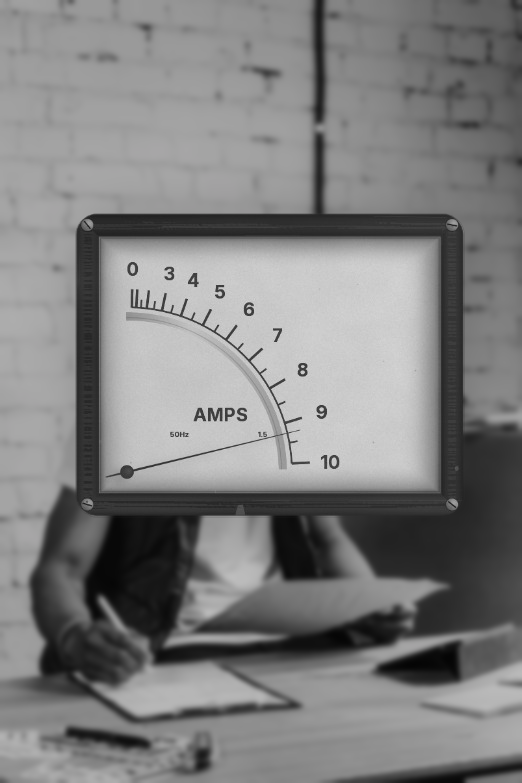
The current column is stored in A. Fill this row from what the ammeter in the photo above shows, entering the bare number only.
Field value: 9.25
